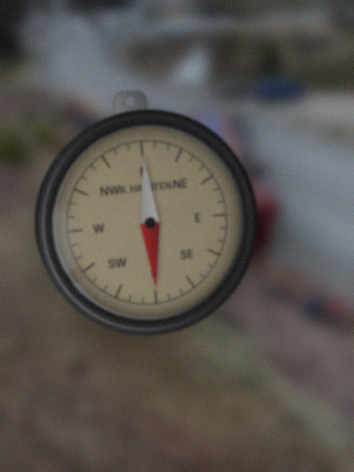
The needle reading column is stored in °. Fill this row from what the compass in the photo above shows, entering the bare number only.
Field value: 180
